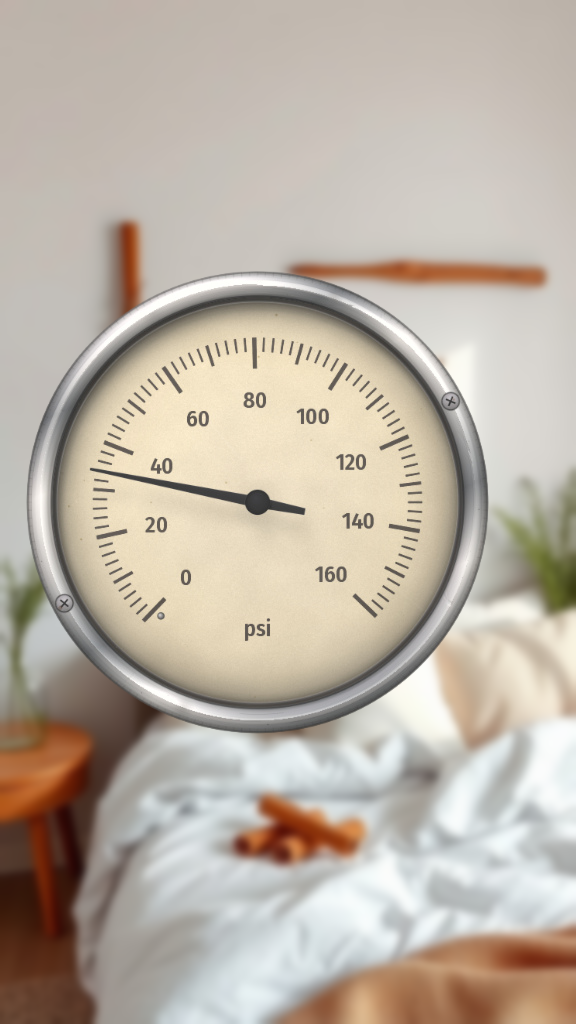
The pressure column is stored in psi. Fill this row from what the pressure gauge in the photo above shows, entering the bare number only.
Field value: 34
